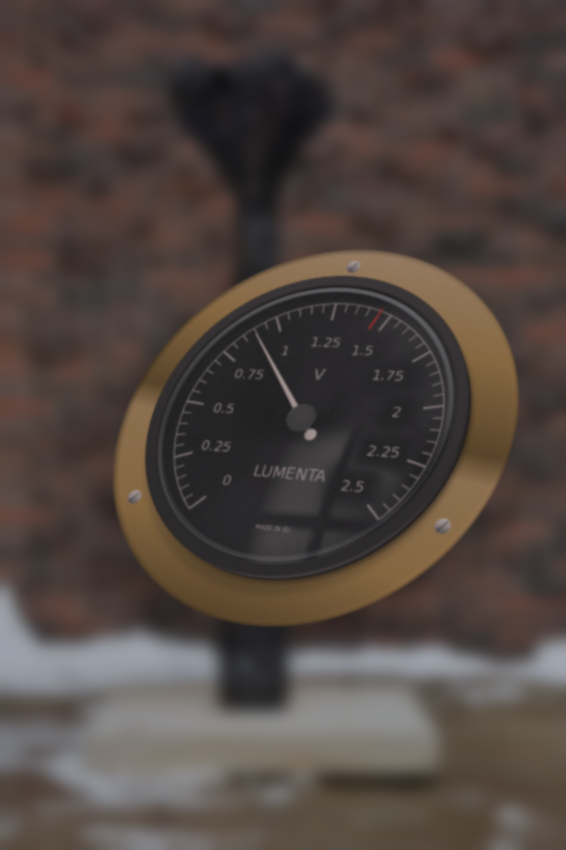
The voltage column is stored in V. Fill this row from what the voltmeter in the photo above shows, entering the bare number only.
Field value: 0.9
